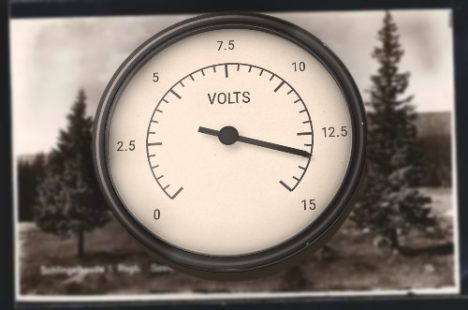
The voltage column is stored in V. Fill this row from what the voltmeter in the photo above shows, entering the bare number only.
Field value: 13.5
